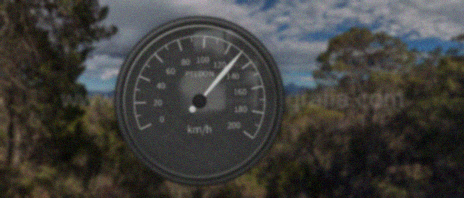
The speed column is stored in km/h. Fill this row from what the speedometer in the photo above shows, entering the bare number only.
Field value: 130
